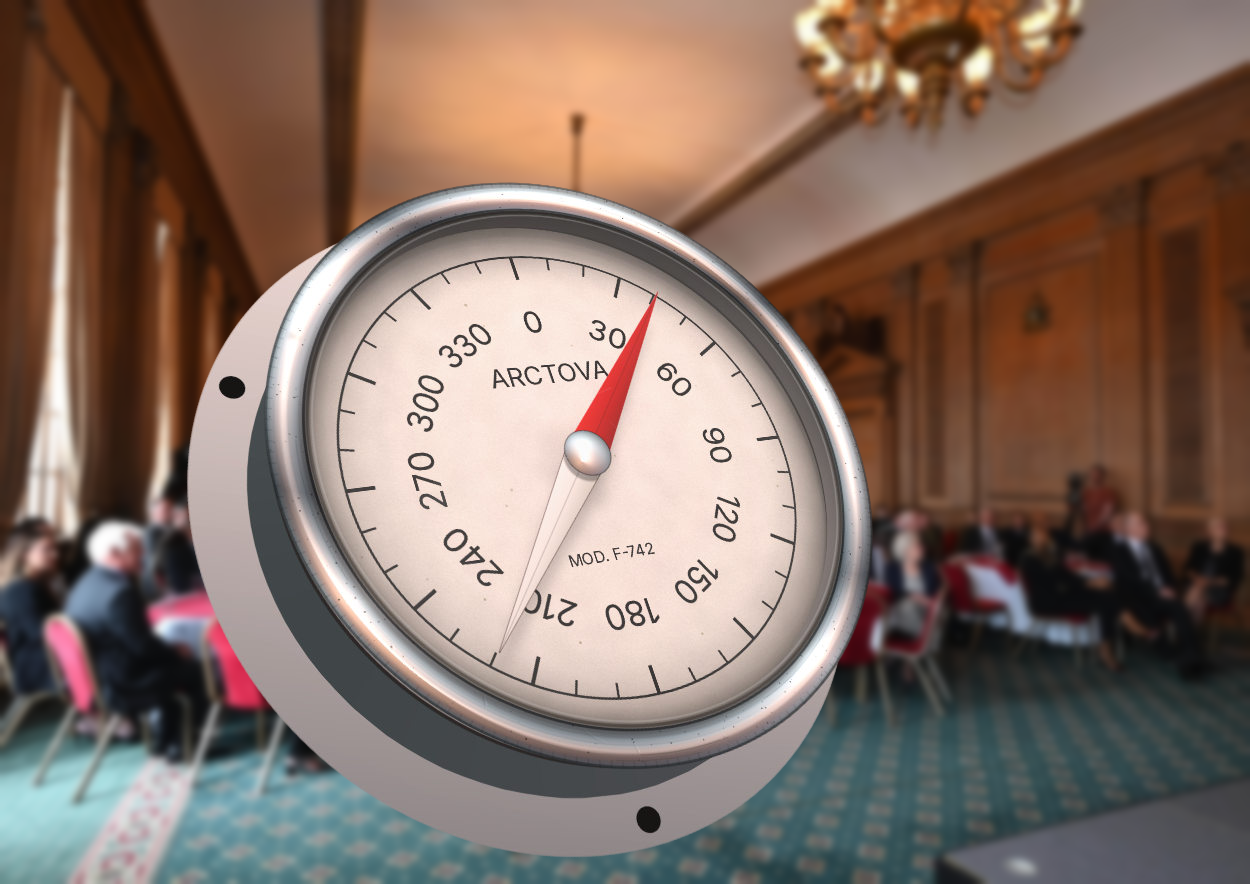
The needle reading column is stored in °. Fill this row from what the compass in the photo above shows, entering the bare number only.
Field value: 40
